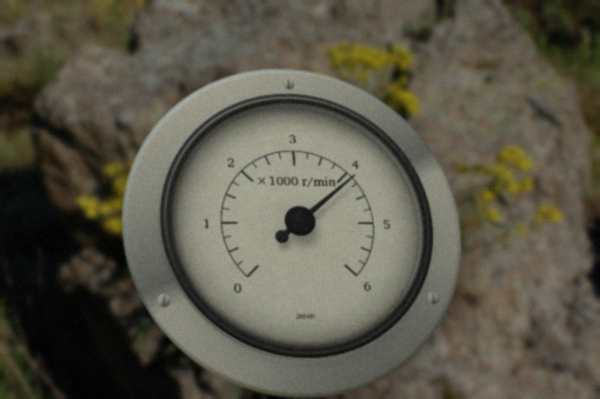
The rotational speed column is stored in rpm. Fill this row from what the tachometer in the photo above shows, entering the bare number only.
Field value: 4125
